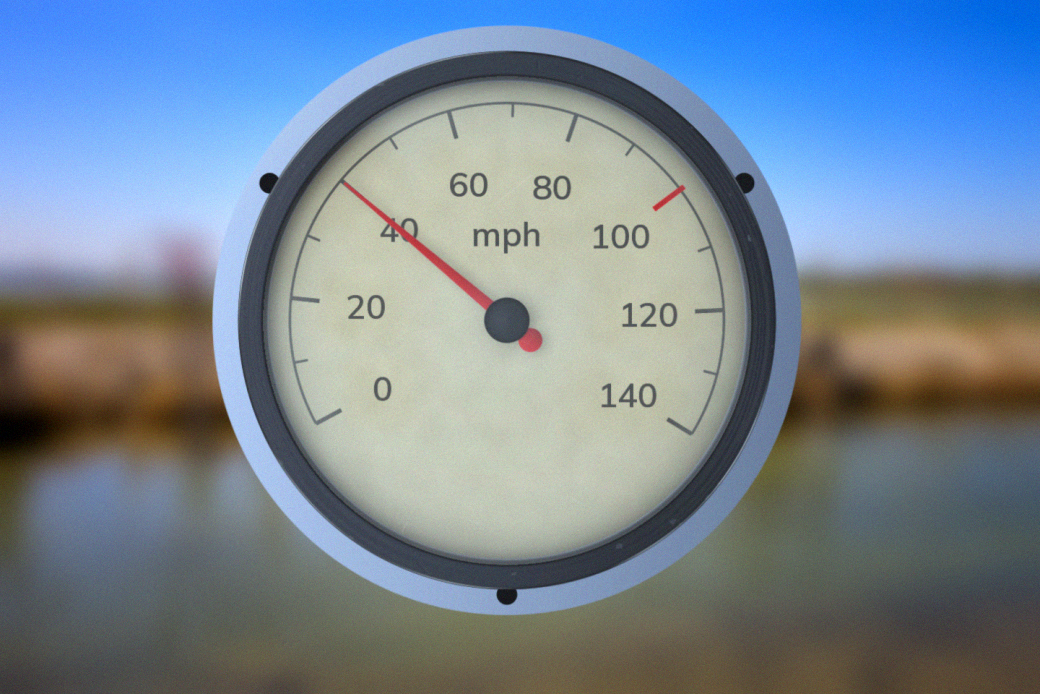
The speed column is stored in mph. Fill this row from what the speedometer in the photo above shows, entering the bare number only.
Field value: 40
